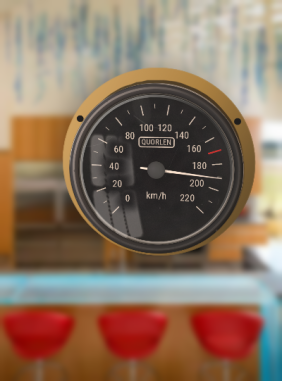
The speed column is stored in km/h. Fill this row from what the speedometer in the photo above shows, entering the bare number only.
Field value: 190
